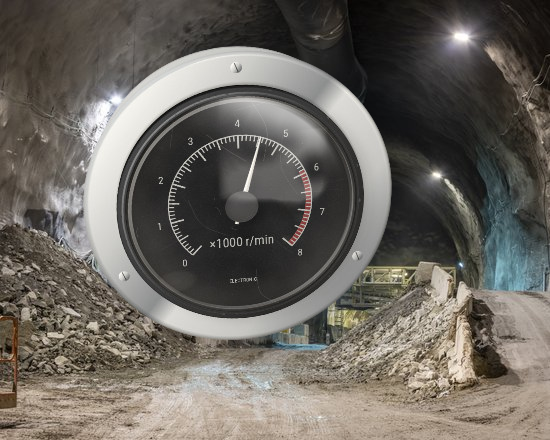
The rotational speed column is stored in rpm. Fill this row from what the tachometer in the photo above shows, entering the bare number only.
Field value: 4500
